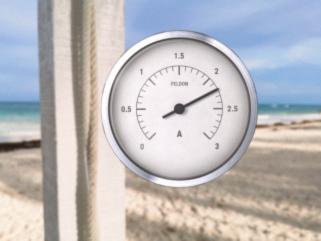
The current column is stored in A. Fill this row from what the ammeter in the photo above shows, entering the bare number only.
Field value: 2.2
